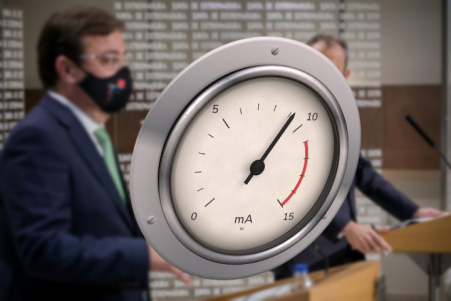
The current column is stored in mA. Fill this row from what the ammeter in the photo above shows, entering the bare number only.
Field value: 9
